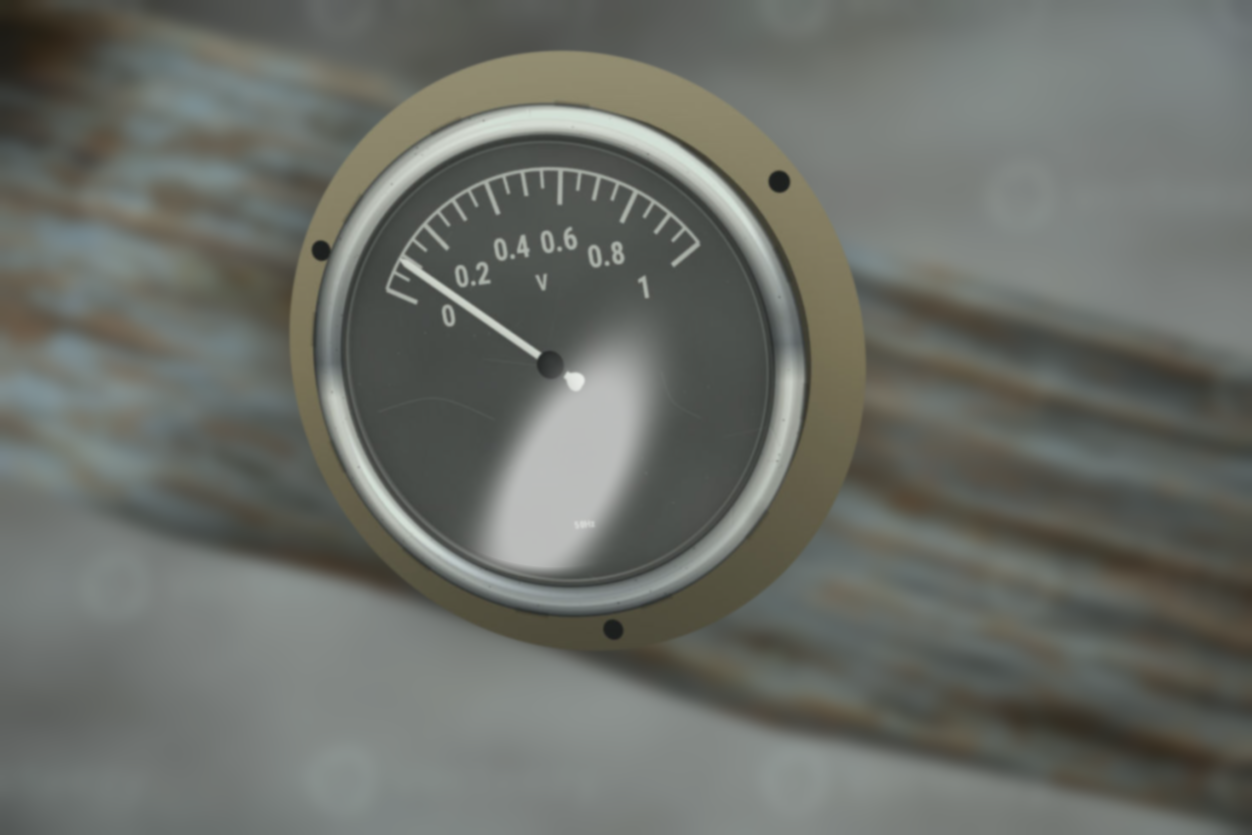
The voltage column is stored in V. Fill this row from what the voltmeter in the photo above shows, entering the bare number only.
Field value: 0.1
